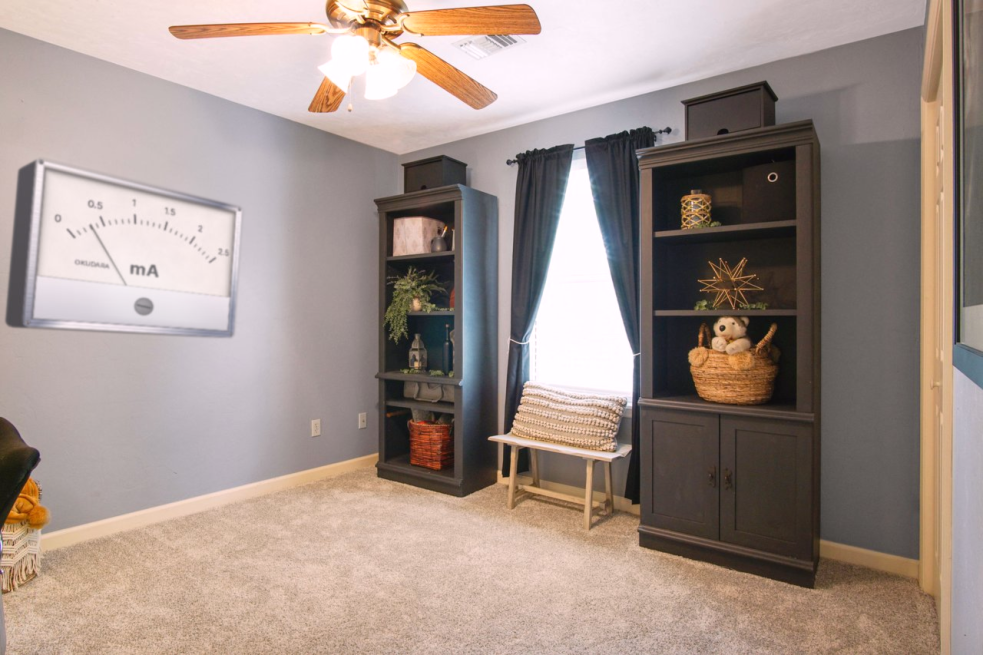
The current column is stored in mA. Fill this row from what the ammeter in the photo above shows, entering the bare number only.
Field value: 0.3
